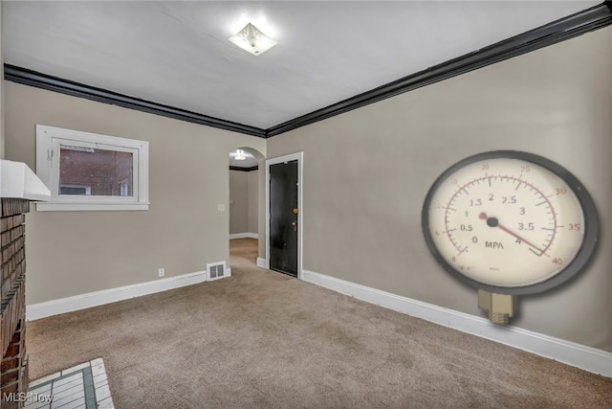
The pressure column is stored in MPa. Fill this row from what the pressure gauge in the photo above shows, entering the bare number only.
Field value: 3.9
